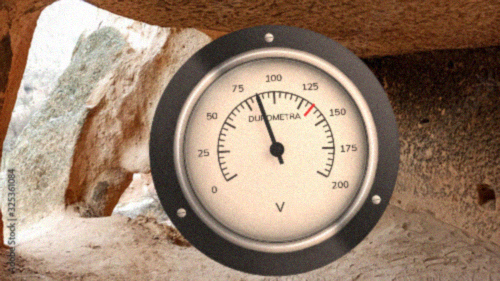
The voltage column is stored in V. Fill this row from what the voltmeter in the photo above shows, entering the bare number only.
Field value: 85
